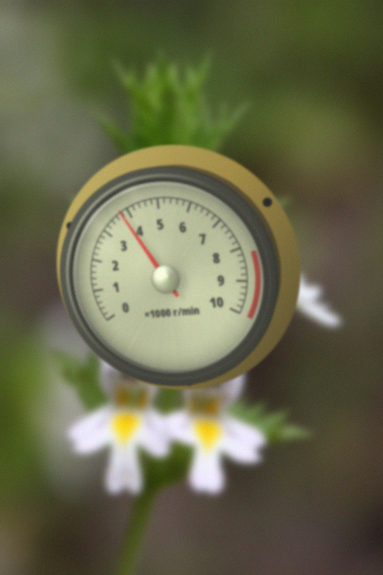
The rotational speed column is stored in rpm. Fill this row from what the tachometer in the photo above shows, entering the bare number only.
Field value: 3800
